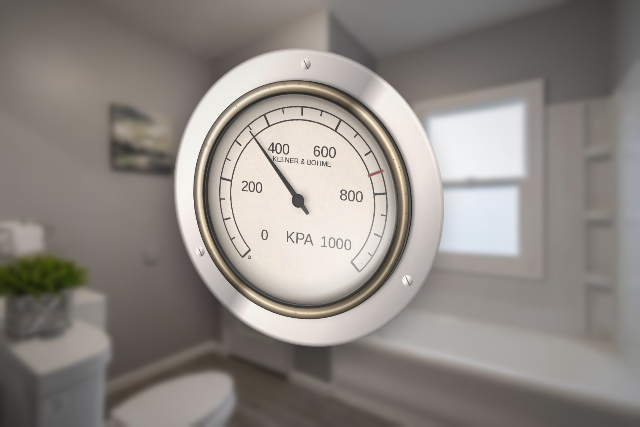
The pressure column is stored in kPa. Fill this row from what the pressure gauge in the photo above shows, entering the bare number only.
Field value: 350
